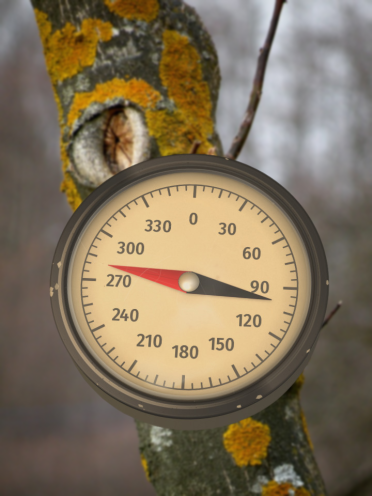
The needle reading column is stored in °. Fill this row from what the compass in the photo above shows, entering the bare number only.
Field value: 280
